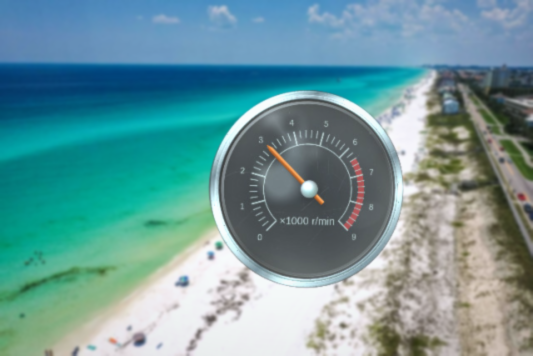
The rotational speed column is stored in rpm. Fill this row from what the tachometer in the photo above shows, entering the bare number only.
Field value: 3000
